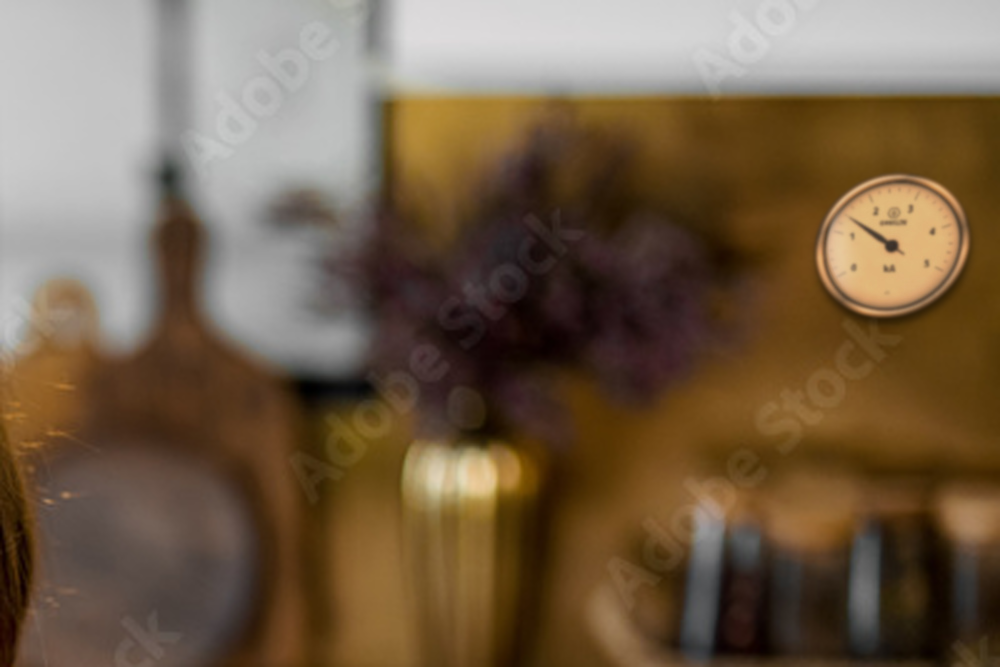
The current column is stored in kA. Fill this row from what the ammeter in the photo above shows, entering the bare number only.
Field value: 1.4
